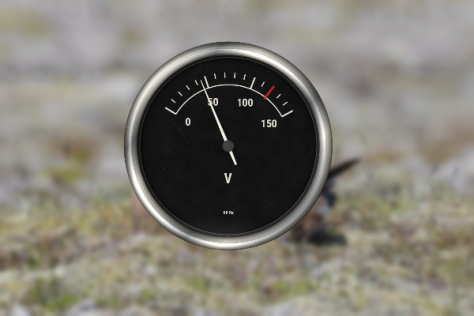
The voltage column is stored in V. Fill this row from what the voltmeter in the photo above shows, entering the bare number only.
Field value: 45
